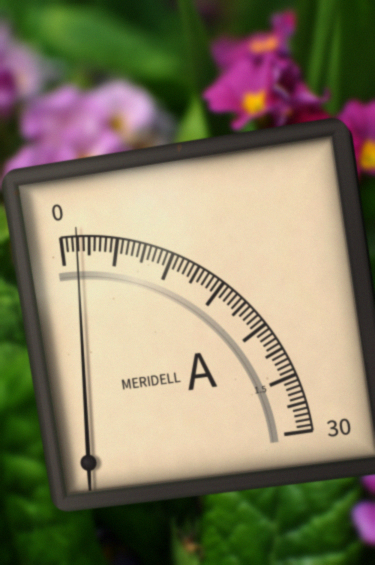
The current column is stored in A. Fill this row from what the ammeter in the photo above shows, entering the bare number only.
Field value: 1.5
